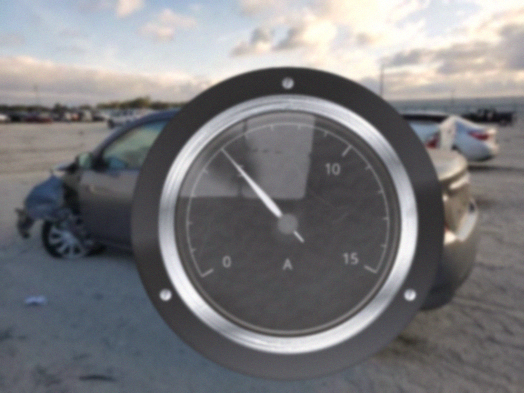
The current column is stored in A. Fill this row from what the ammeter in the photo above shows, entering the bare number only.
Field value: 5
